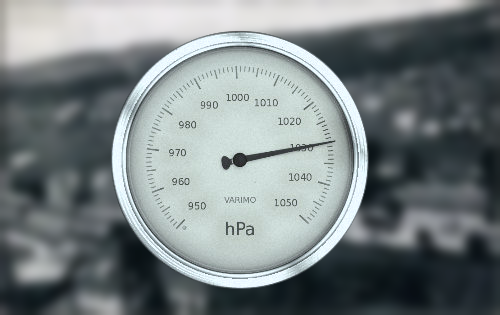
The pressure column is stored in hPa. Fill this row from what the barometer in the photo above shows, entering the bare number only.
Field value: 1030
